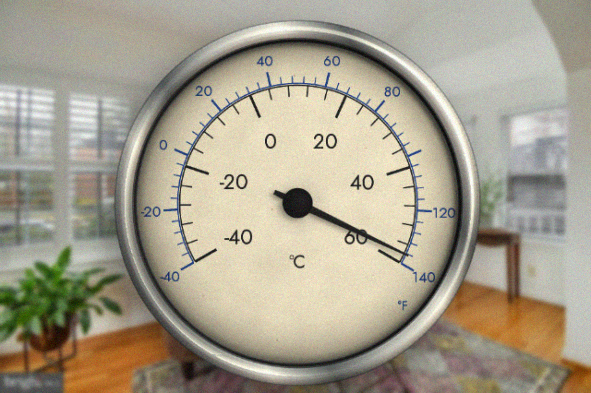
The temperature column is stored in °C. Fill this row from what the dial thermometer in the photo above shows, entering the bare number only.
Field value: 58
